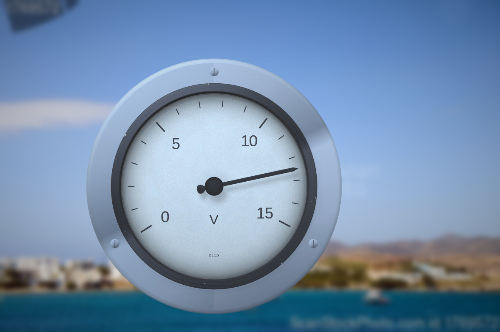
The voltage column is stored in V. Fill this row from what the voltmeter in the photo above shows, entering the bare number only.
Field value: 12.5
